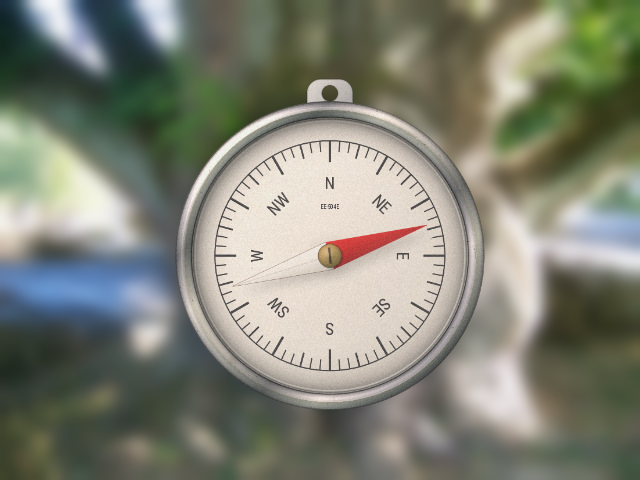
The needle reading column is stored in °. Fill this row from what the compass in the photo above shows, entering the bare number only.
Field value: 72.5
